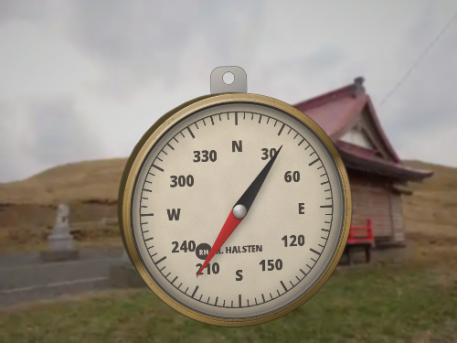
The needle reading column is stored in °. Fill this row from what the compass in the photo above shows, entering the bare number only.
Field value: 215
